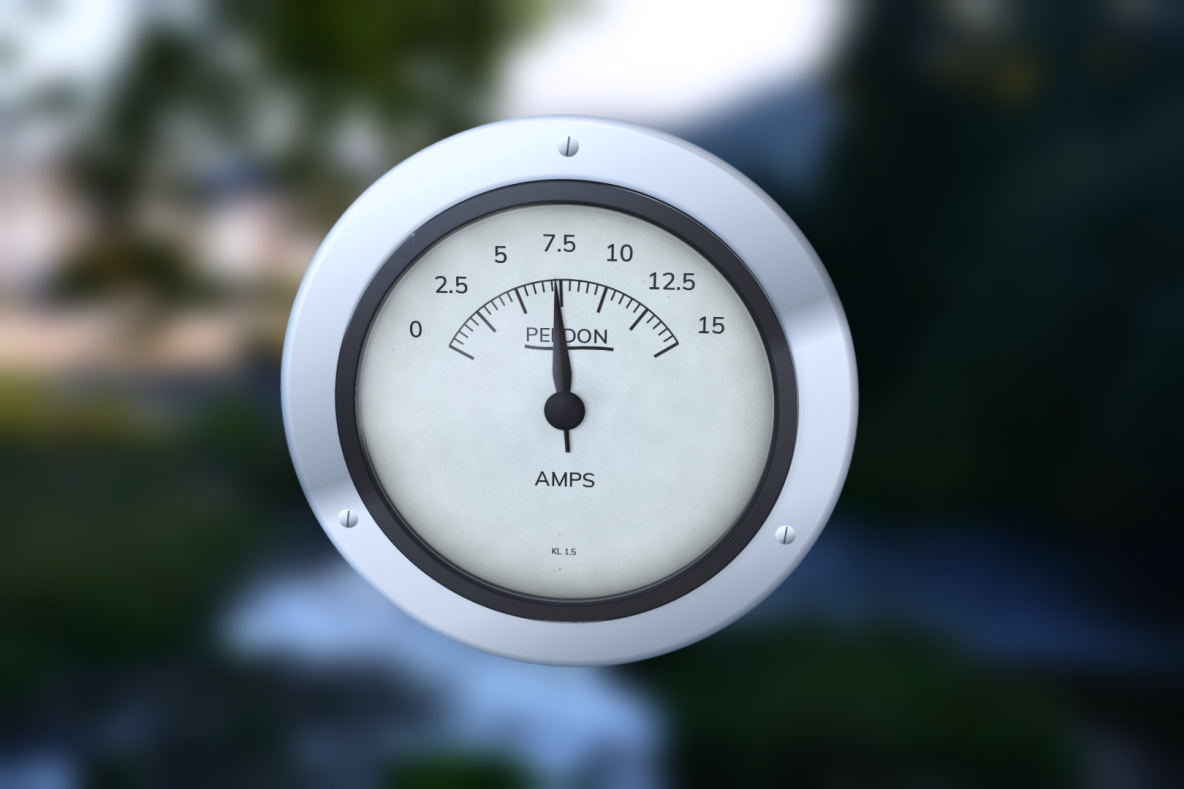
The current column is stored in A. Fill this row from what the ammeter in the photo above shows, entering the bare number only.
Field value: 7.25
